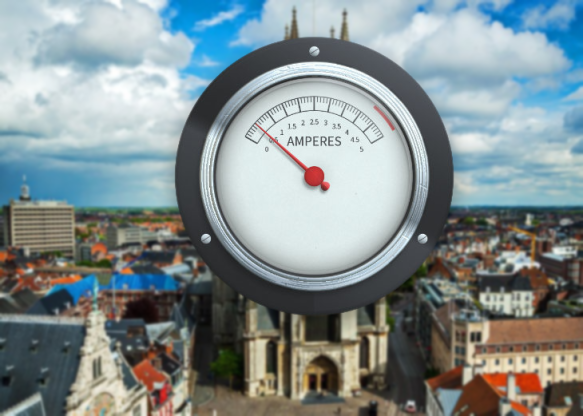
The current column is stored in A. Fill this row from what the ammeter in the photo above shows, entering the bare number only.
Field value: 0.5
